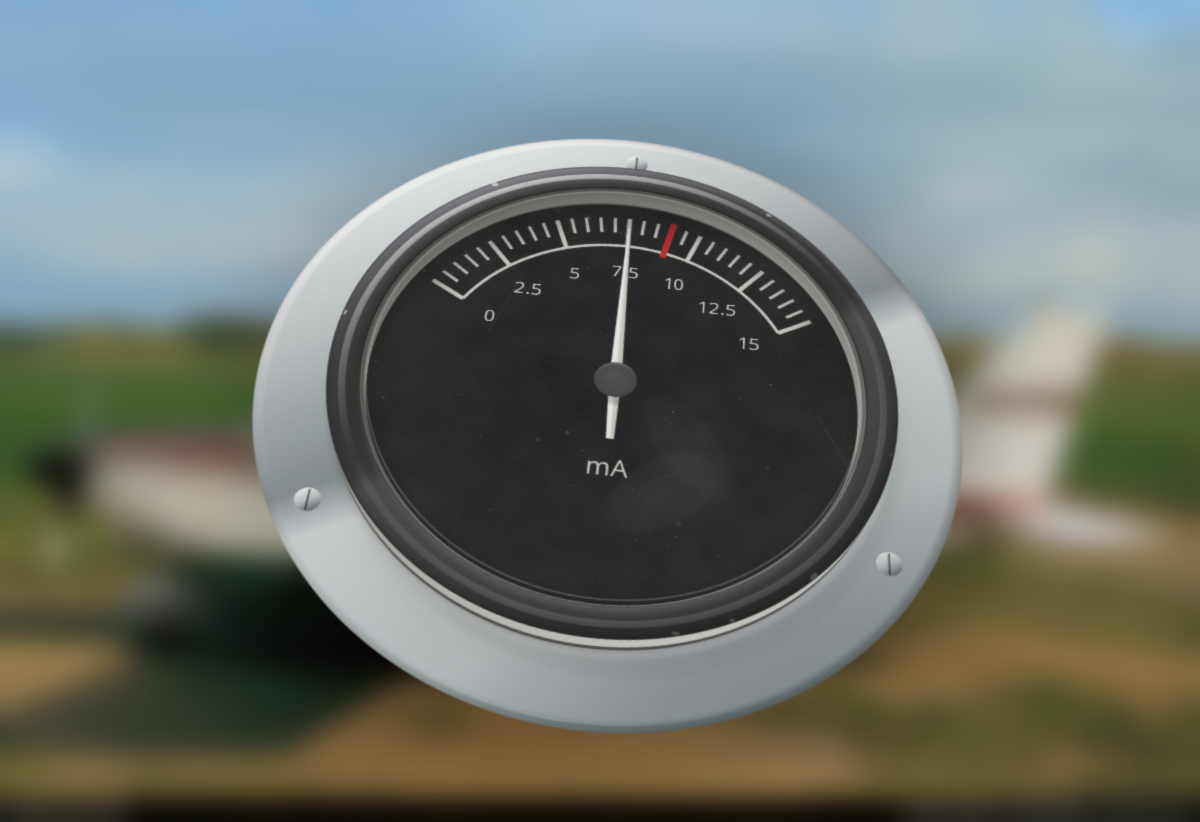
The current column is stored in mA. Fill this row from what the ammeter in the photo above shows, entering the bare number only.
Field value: 7.5
